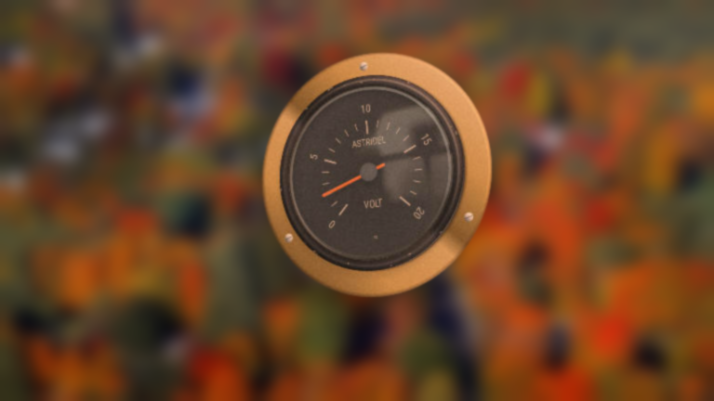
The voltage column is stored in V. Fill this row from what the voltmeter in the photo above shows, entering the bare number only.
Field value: 2
